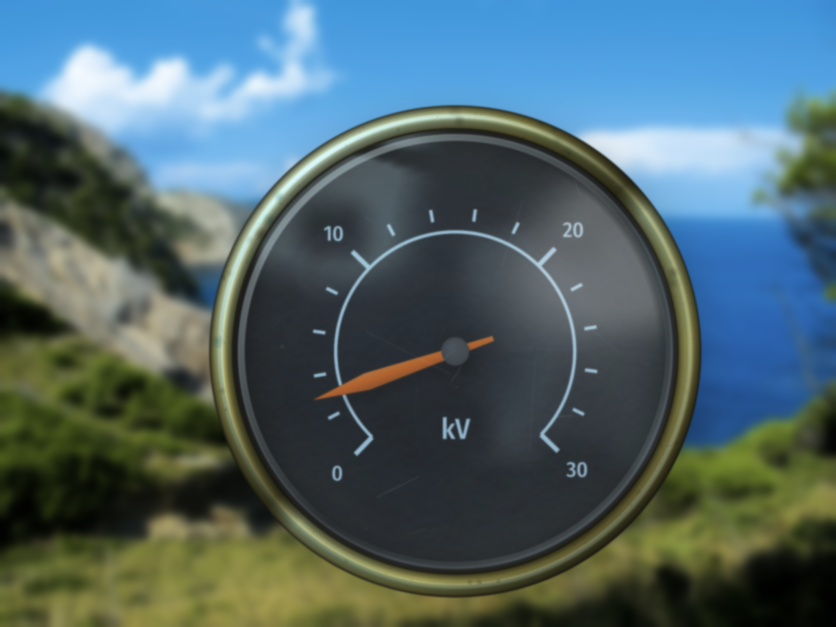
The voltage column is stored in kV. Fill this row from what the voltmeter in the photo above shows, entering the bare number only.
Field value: 3
